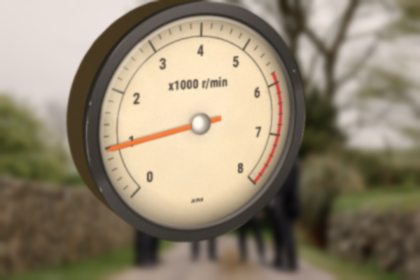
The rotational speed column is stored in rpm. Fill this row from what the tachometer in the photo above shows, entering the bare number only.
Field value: 1000
